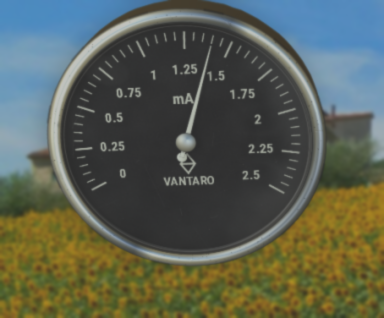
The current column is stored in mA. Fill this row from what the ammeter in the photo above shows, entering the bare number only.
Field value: 1.4
